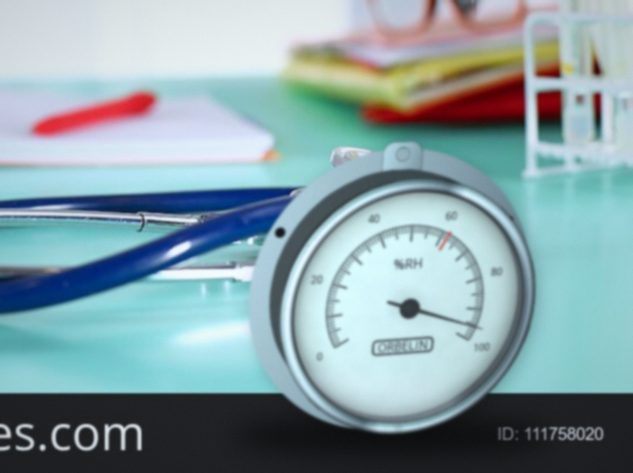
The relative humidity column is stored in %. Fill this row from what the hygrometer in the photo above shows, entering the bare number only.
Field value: 95
